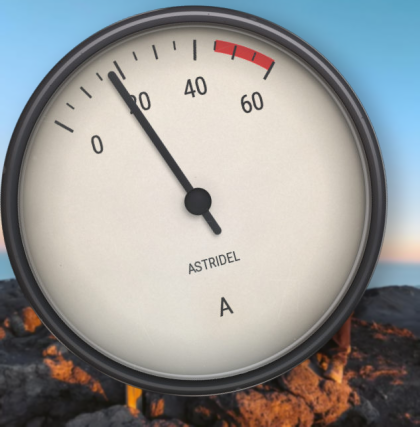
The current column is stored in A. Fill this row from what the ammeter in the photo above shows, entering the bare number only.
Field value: 17.5
